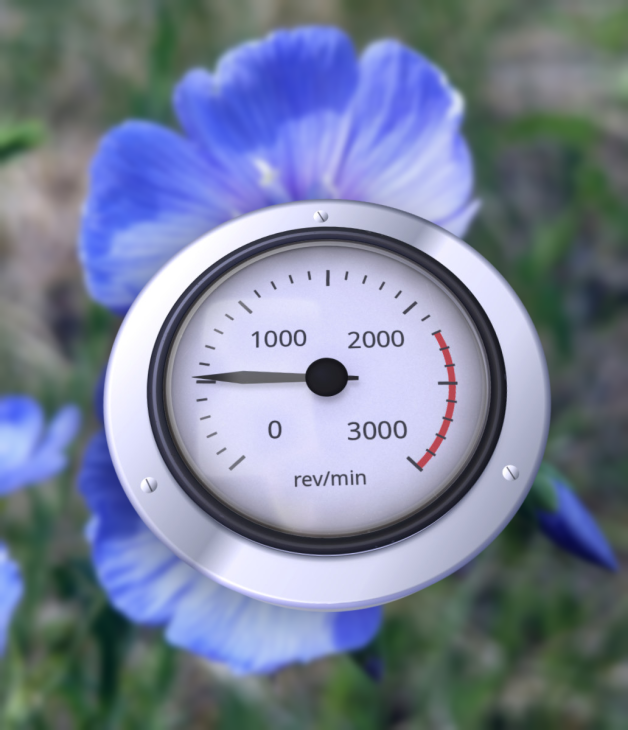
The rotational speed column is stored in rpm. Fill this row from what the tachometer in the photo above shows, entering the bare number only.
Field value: 500
